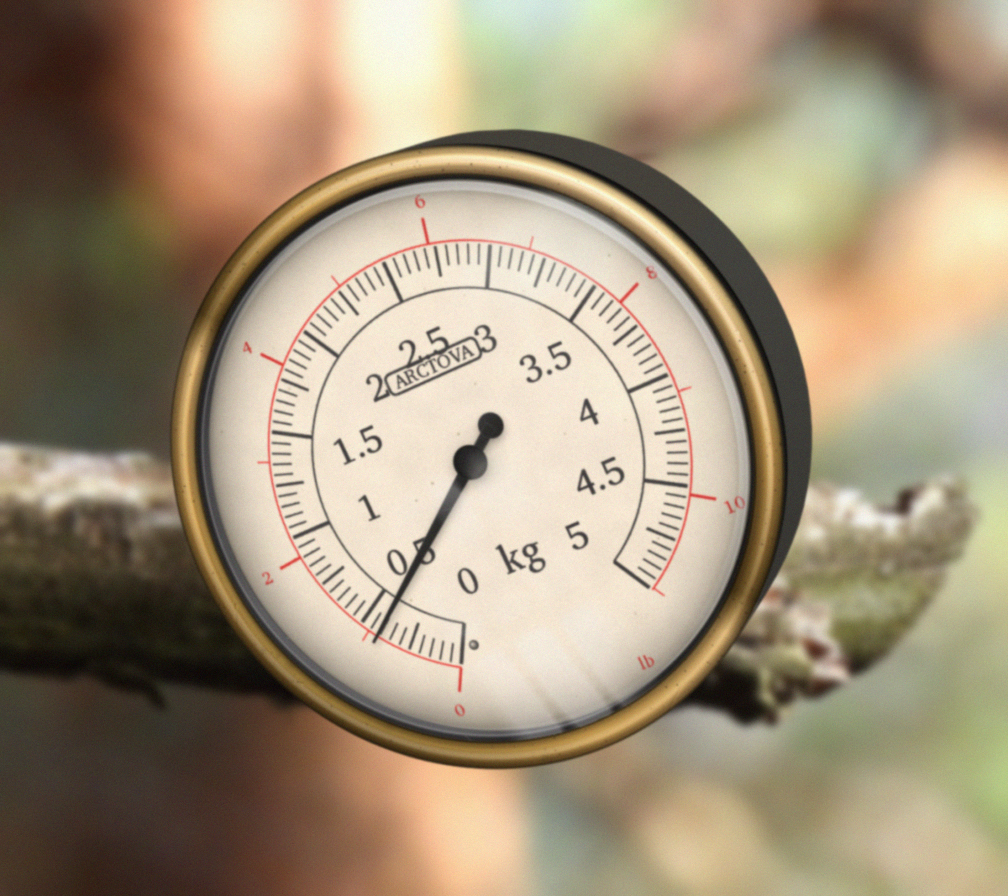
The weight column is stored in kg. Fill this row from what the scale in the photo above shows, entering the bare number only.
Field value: 0.4
